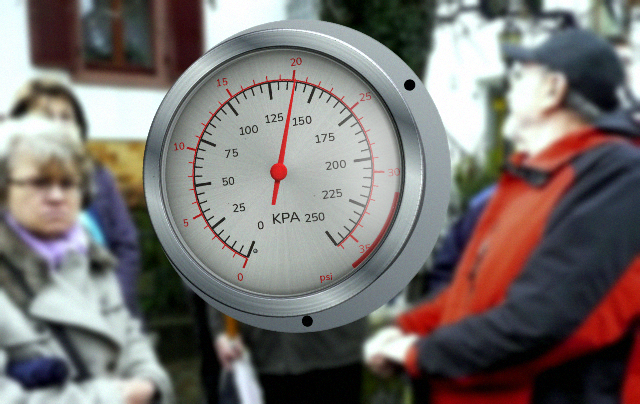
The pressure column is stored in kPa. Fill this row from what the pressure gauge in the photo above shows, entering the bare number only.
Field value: 140
